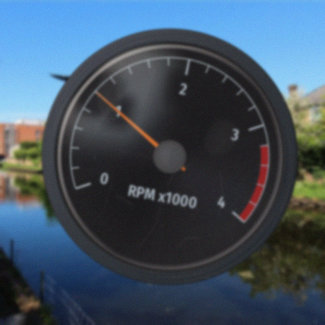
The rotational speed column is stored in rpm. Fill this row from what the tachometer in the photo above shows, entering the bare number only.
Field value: 1000
